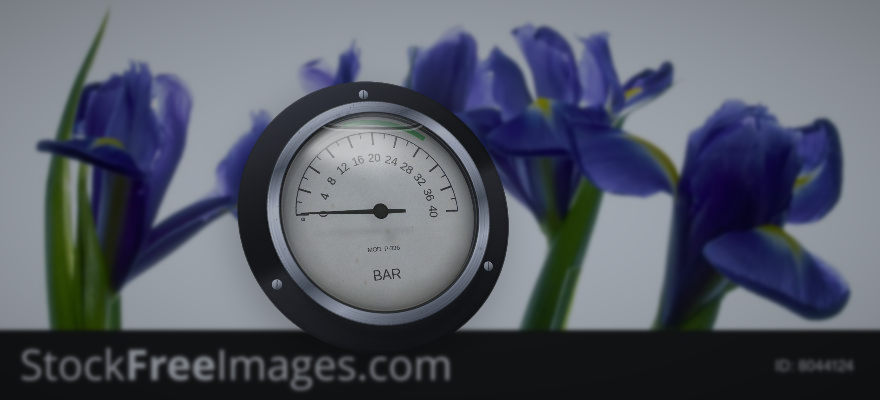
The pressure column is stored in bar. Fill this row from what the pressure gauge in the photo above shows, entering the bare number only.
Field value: 0
